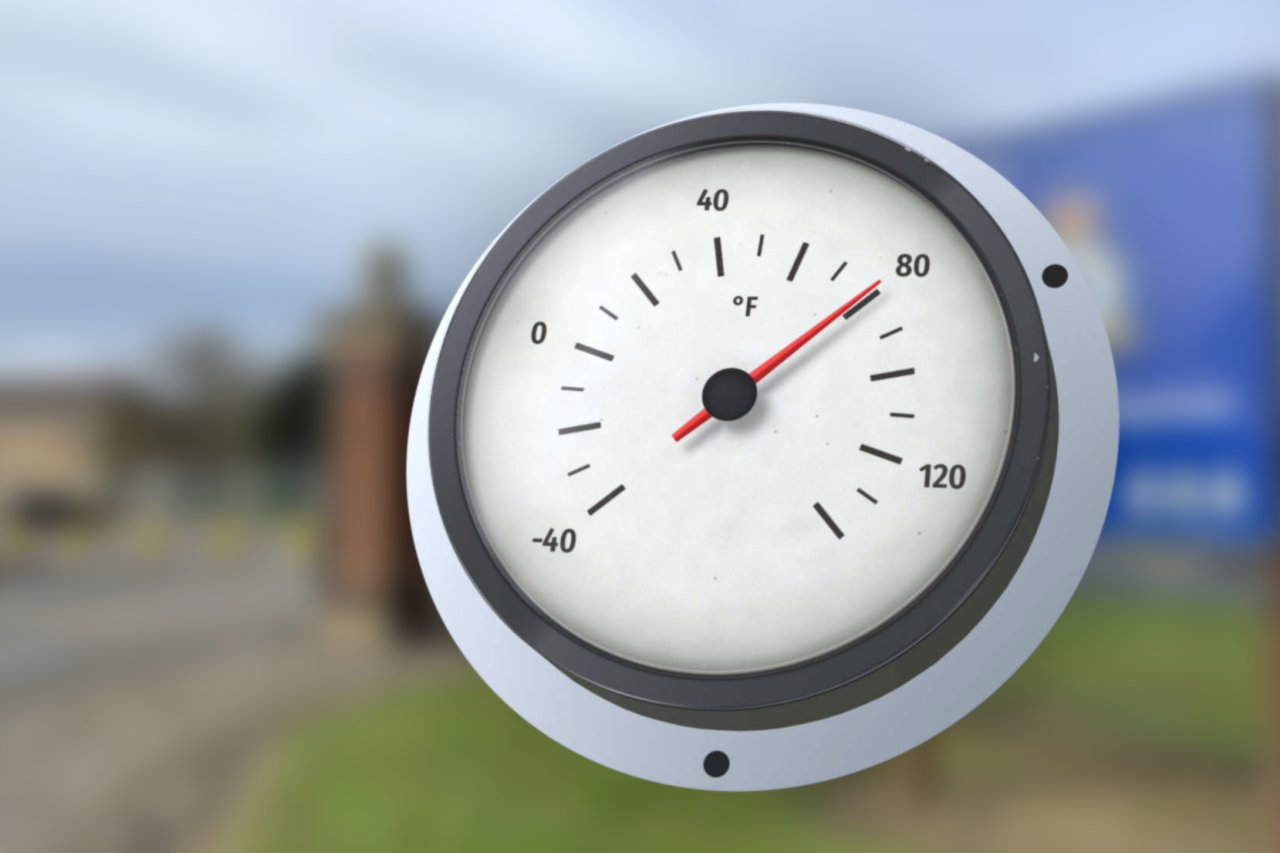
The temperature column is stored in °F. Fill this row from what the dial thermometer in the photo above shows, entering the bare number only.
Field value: 80
